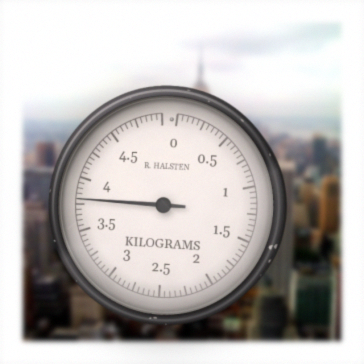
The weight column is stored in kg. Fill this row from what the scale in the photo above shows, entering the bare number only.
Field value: 3.8
